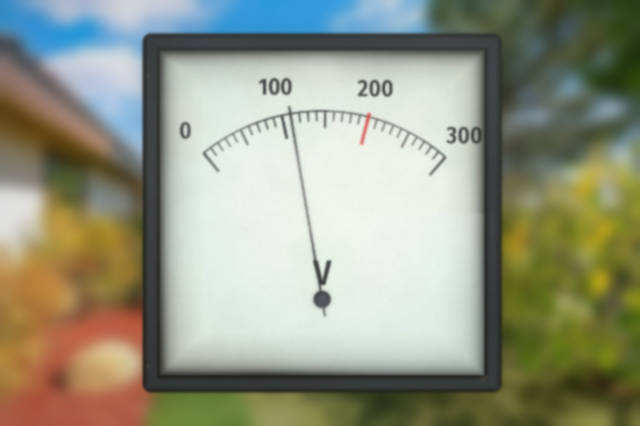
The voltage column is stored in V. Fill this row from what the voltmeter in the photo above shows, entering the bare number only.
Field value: 110
